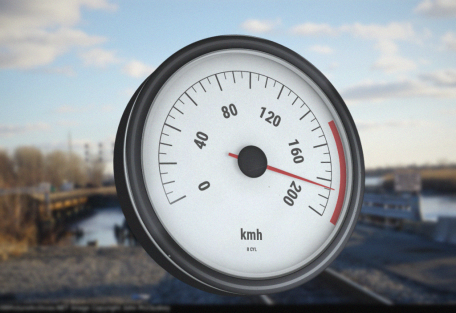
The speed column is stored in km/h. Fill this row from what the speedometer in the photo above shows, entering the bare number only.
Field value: 185
